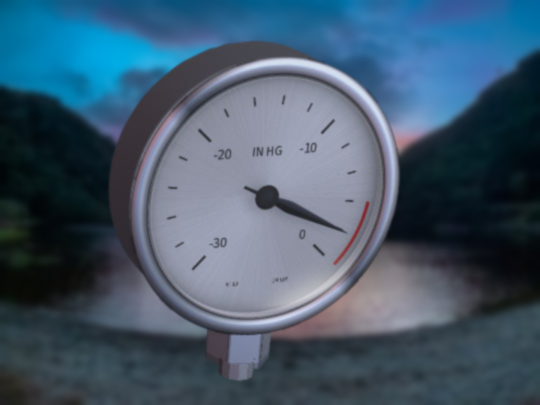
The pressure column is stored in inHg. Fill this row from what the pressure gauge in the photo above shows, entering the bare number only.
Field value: -2
